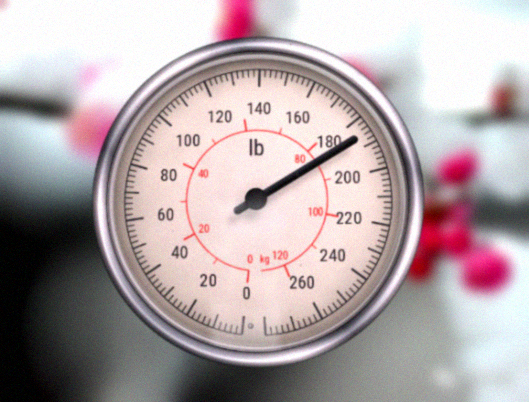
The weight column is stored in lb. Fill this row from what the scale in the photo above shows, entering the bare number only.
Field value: 186
